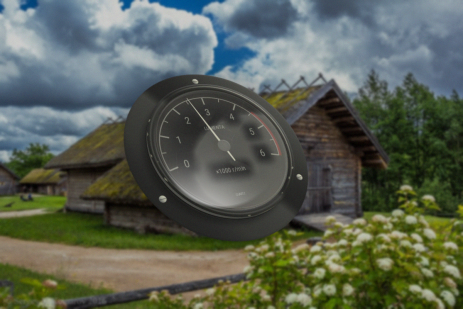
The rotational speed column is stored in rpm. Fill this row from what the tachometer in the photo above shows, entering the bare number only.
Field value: 2500
